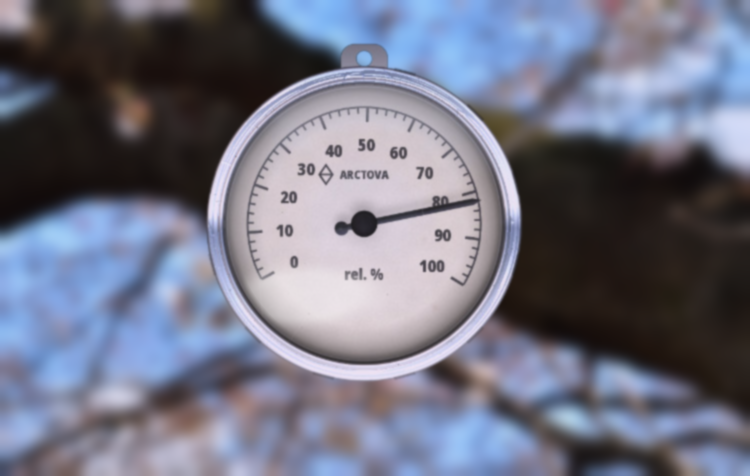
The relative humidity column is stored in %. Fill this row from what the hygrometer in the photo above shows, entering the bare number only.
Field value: 82
